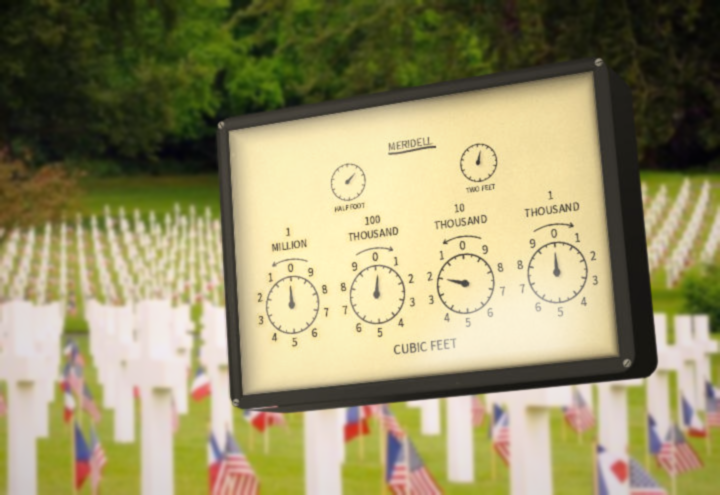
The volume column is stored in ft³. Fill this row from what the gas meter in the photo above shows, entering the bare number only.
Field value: 2000
